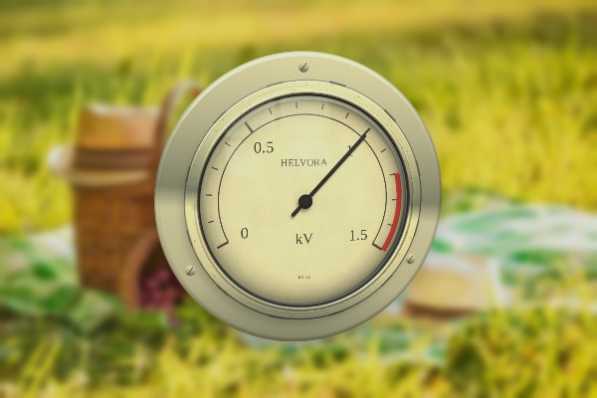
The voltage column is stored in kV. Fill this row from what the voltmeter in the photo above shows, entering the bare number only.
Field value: 1
